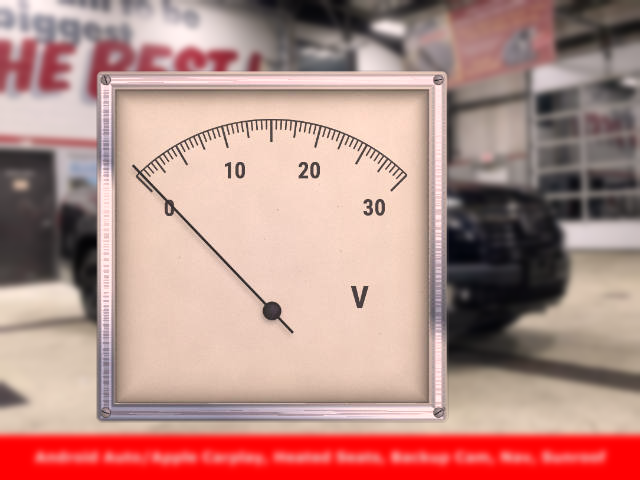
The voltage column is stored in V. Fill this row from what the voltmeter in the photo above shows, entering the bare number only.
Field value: 0.5
